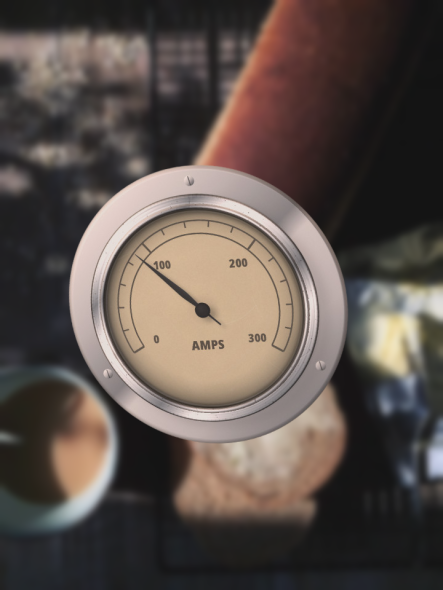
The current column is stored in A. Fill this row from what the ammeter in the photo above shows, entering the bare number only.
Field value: 90
